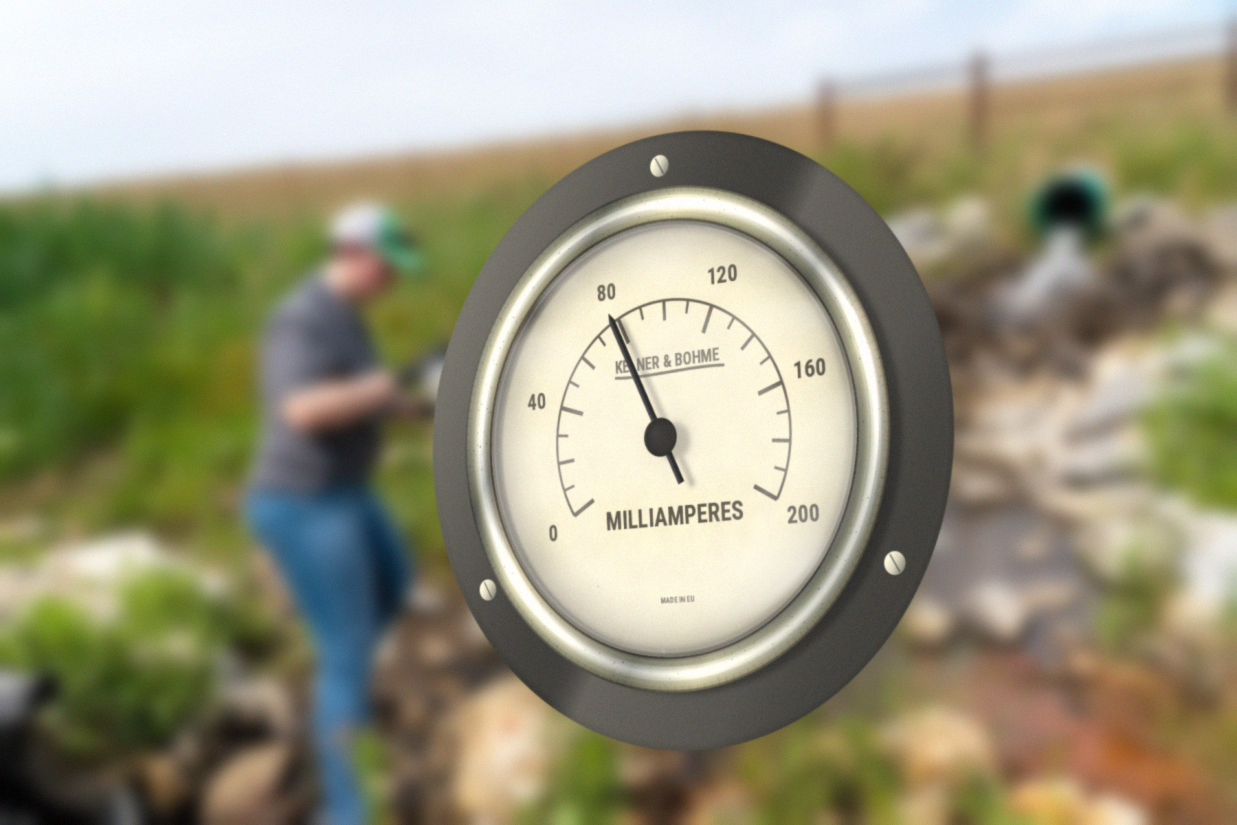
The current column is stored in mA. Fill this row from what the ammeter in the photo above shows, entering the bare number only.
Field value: 80
